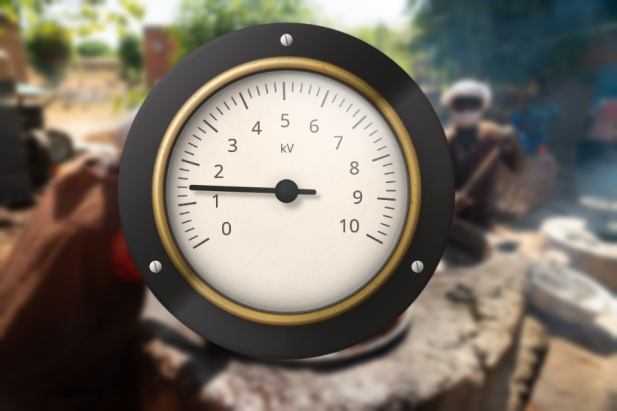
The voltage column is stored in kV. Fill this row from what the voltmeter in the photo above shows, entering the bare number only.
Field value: 1.4
